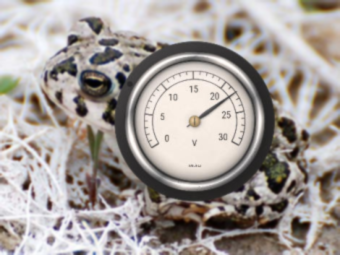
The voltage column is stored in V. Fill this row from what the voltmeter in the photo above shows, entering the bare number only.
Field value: 22
